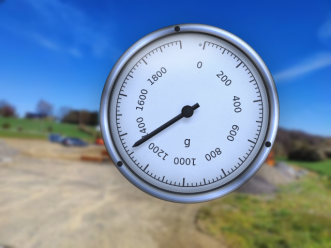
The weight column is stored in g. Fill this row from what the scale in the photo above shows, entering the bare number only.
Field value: 1320
